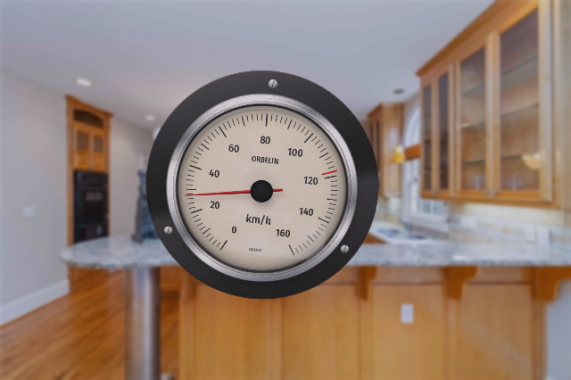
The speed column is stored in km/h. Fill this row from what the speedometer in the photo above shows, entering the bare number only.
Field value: 28
